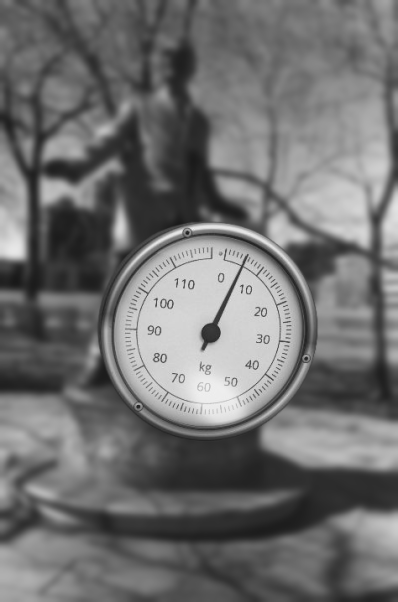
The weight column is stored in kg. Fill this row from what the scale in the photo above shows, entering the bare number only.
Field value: 5
